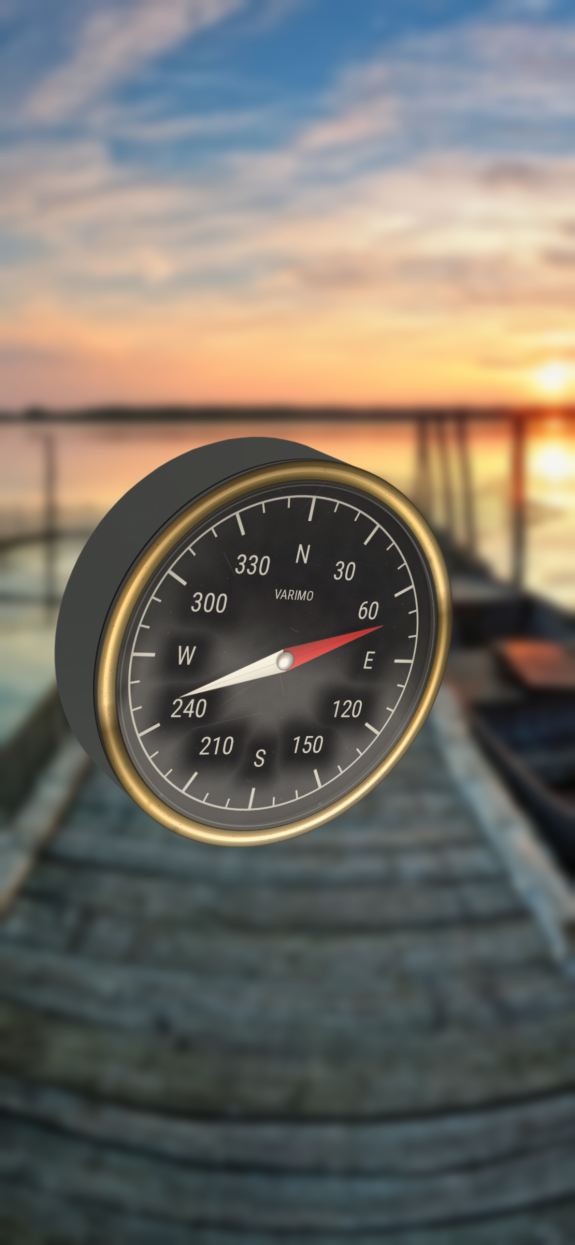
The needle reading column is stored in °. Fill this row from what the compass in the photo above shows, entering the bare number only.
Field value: 70
